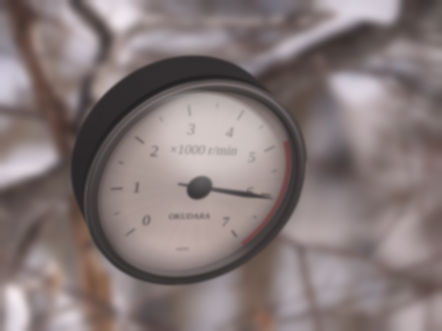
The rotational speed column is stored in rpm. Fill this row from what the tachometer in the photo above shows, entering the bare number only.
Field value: 6000
